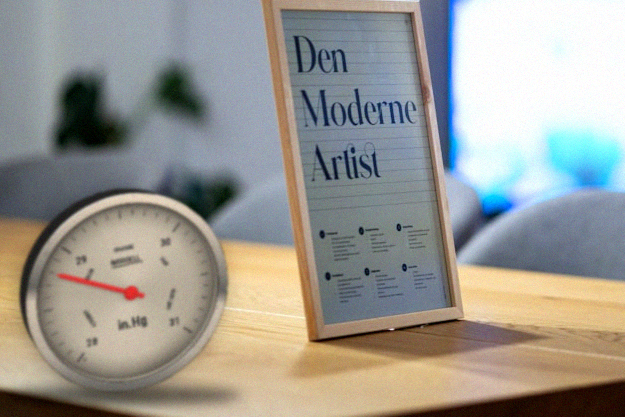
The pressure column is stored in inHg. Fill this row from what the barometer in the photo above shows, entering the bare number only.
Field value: 28.8
